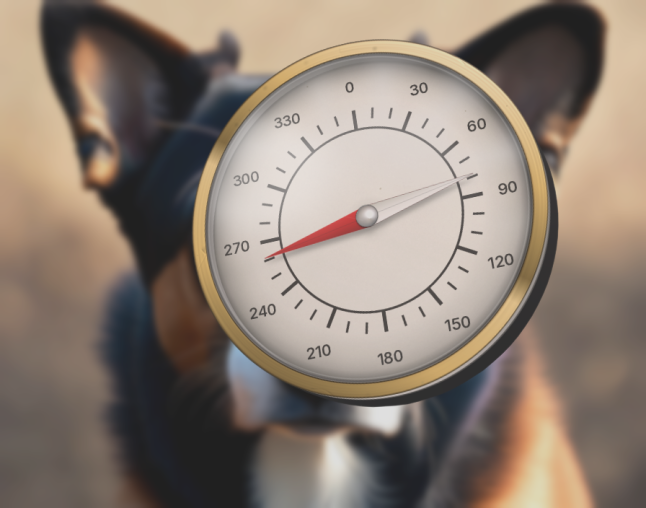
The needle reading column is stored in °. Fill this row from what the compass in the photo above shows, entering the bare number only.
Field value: 260
